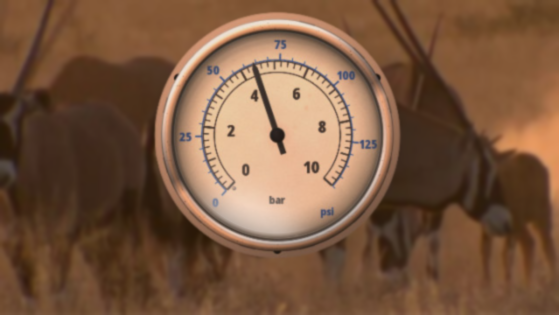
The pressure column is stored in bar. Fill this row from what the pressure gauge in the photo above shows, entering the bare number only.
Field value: 4.4
